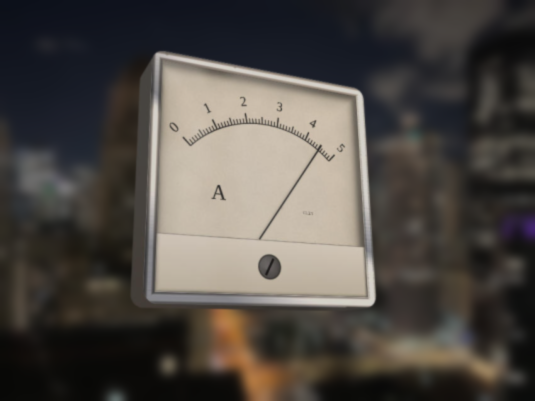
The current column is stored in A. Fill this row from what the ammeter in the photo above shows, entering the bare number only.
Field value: 4.5
